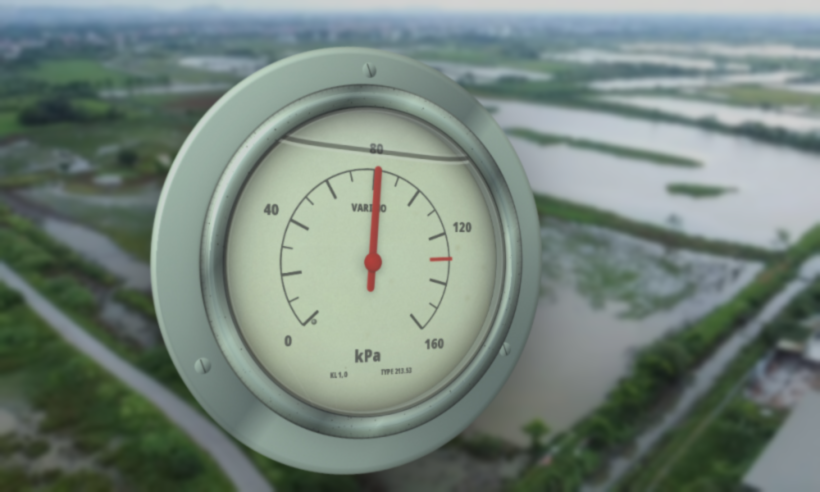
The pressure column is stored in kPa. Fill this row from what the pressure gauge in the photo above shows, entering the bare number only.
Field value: 80
